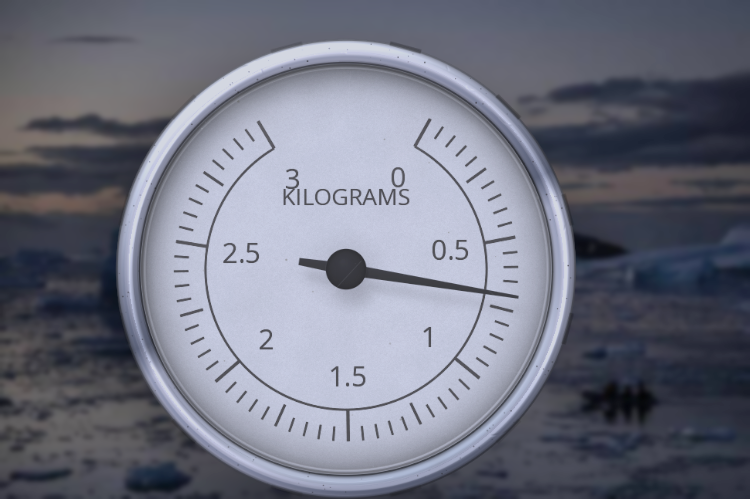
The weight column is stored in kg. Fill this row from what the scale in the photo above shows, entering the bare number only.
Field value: 0.7
